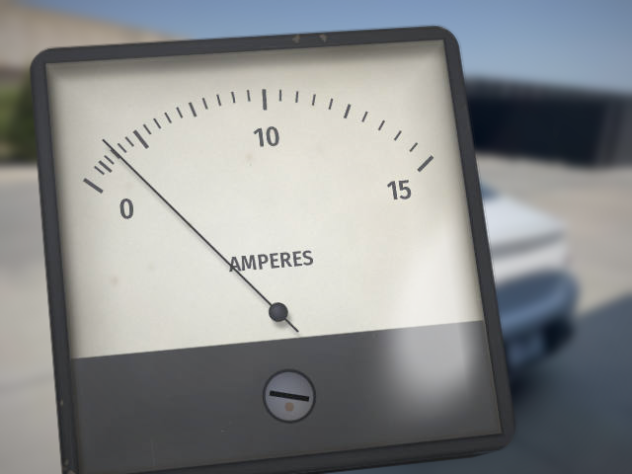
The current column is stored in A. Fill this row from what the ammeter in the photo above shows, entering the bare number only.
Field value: 3.5
